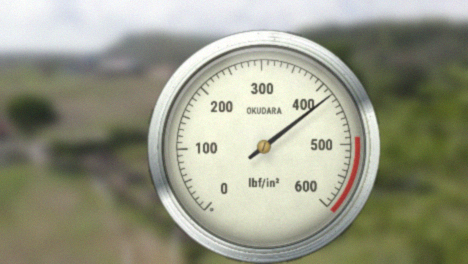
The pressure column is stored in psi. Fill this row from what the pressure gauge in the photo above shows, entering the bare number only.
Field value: 420
